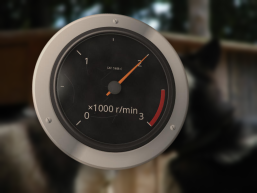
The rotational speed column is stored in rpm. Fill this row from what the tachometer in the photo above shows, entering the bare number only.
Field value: 2000
